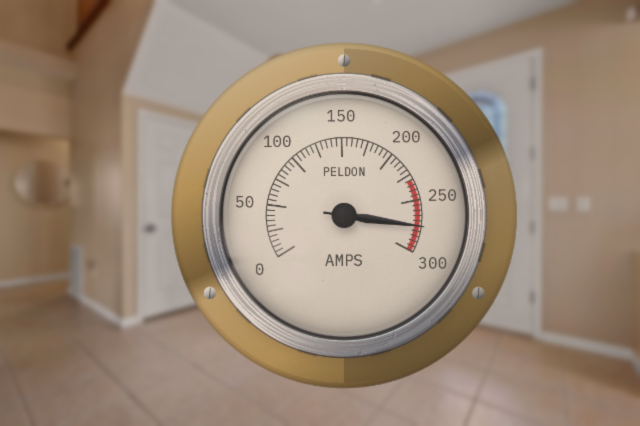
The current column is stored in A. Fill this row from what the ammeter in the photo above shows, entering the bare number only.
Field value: 275
